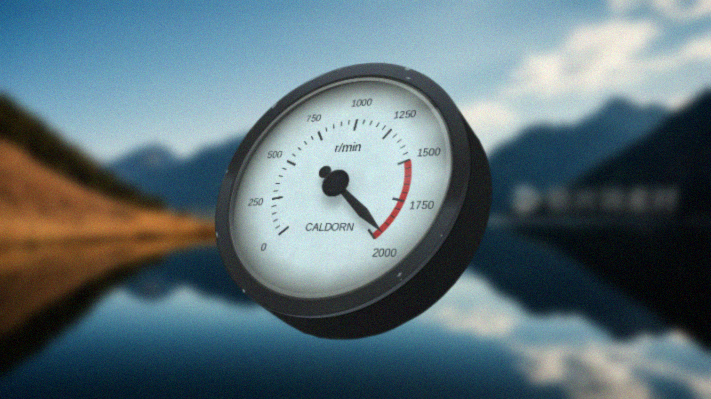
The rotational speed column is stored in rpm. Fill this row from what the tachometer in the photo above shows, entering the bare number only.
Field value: 1950
